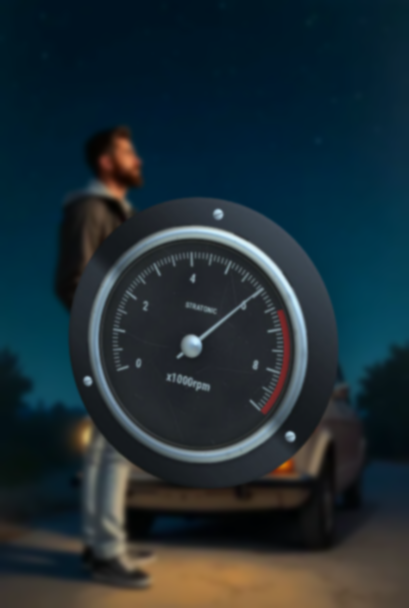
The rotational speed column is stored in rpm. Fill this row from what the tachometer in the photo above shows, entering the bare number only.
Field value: 6000
